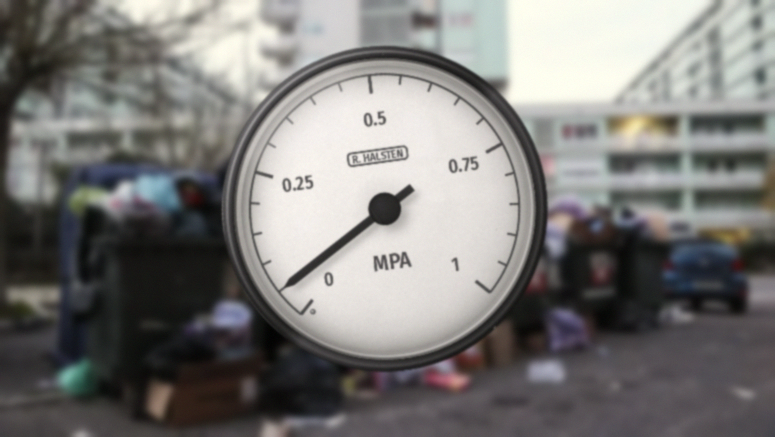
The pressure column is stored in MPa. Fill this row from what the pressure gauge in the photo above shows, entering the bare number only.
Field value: 0.05
